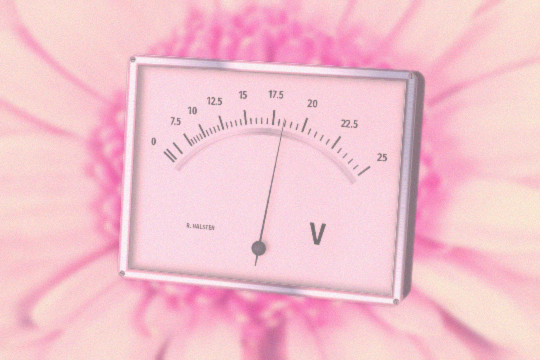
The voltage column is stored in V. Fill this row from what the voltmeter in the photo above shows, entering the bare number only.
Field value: 18.5
